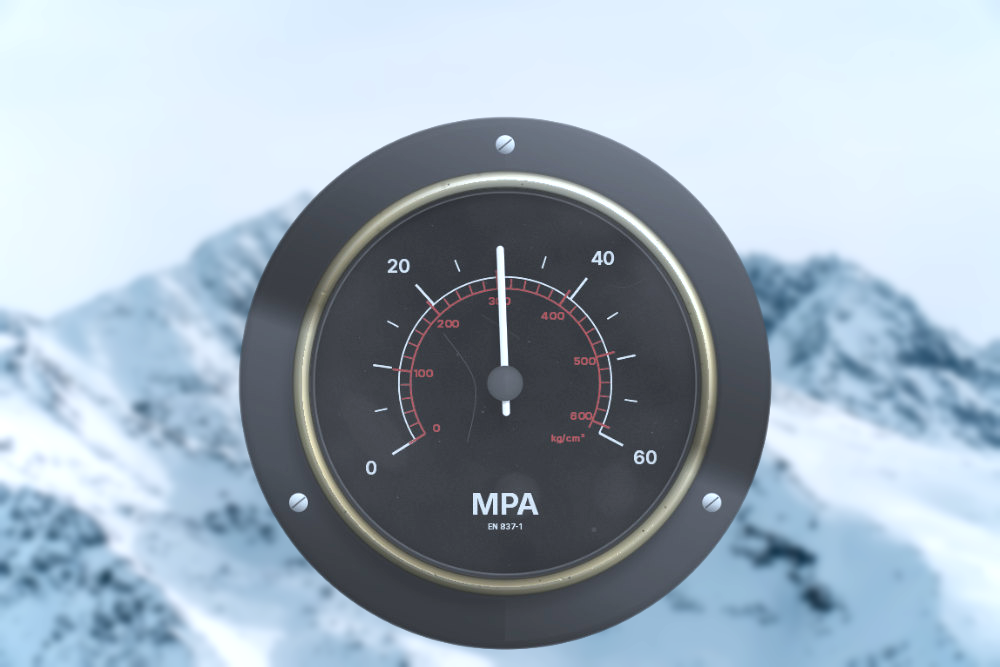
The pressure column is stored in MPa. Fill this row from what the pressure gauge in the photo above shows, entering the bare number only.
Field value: 30
